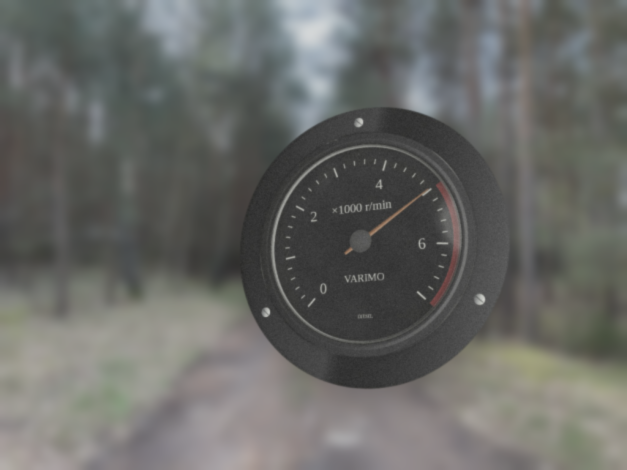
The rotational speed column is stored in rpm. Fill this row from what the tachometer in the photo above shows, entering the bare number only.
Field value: 5000
